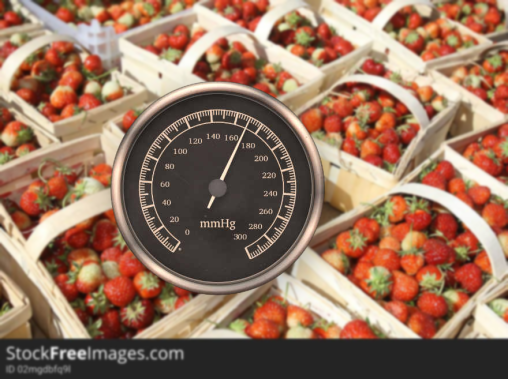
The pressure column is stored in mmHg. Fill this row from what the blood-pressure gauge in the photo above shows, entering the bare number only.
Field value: 170
